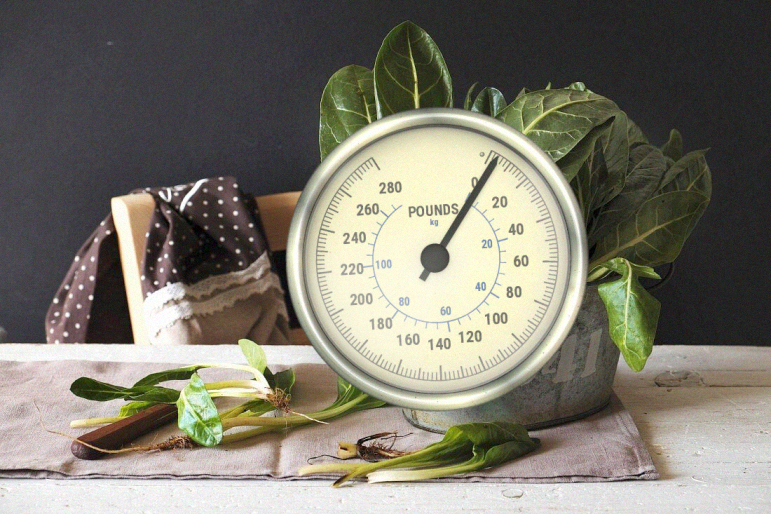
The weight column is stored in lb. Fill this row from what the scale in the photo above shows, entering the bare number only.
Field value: 4
